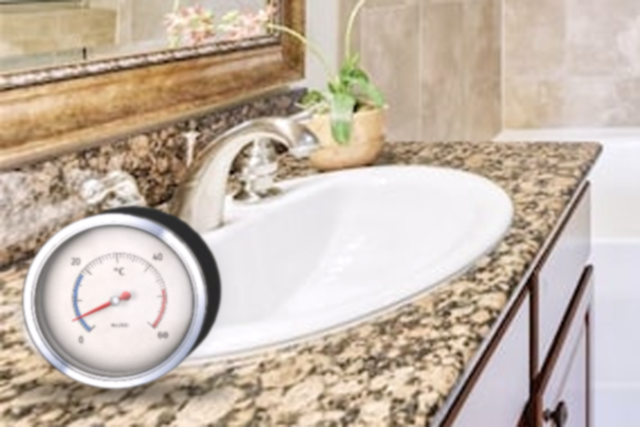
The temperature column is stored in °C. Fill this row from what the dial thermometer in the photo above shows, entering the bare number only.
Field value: 5
